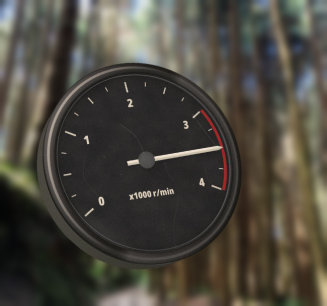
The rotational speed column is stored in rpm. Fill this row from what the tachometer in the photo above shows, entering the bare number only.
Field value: 3500
